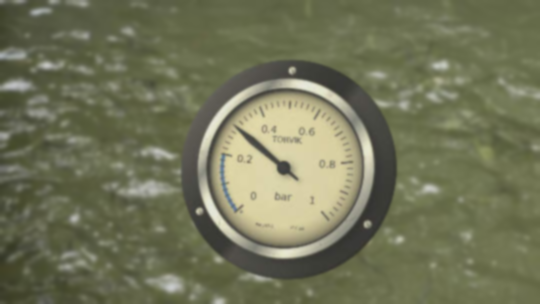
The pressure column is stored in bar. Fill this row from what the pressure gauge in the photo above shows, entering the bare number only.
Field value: 0.3
